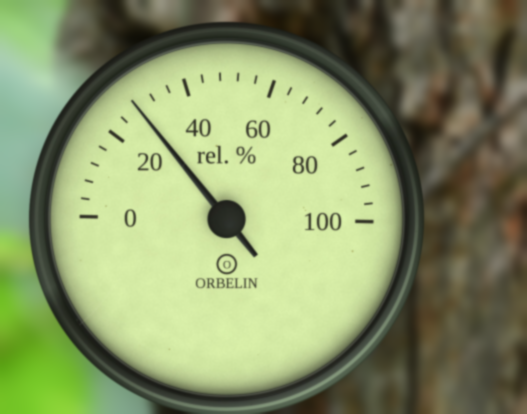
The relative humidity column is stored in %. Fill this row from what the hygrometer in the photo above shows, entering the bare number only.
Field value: 28
